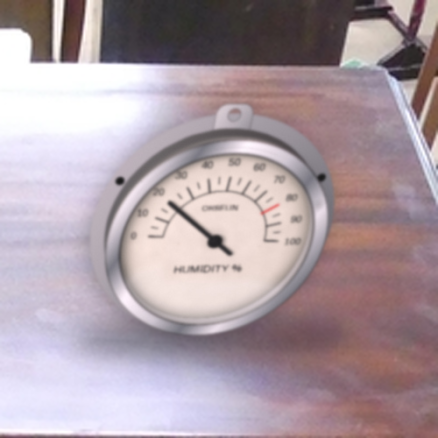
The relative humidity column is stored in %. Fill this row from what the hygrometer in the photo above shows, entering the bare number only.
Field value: 20
